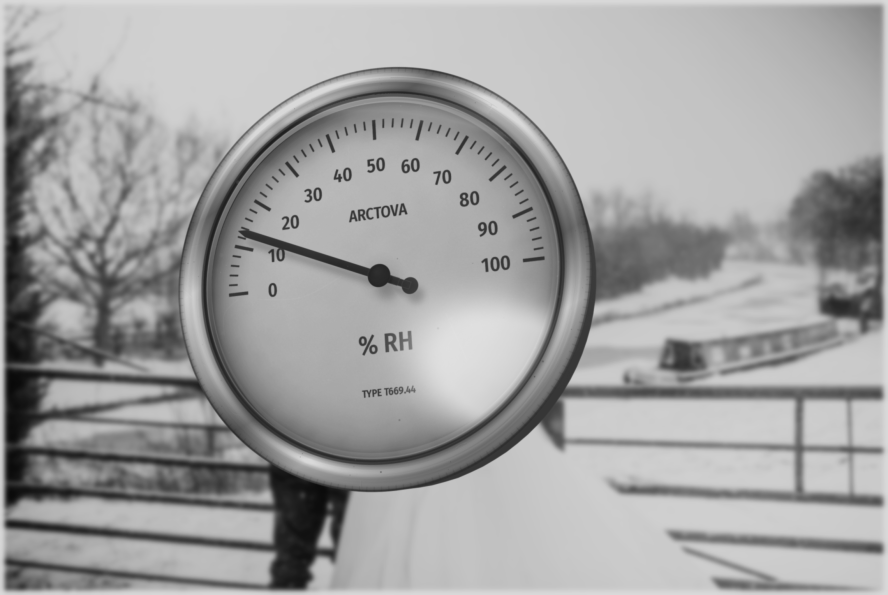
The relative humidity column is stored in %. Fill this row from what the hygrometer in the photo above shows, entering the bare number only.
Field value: 13
